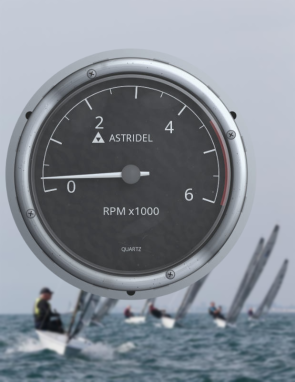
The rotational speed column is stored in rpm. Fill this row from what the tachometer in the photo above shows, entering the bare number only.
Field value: 250
